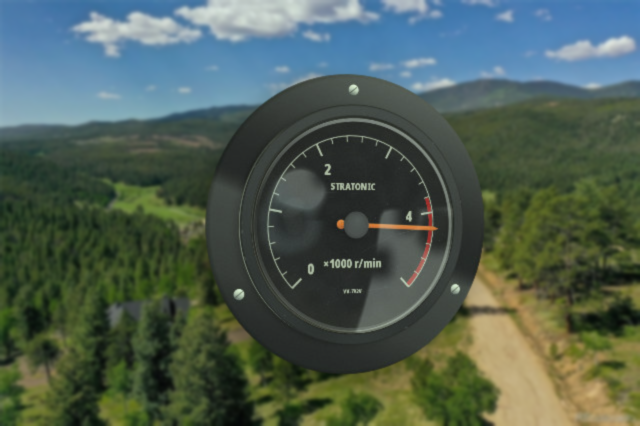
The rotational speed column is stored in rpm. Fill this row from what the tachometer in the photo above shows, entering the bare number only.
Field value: 4200
